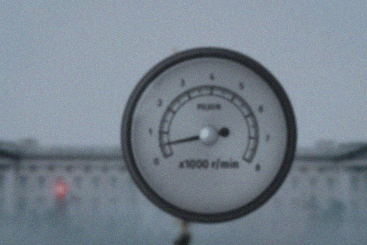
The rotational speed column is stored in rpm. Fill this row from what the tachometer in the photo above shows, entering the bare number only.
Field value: 500
